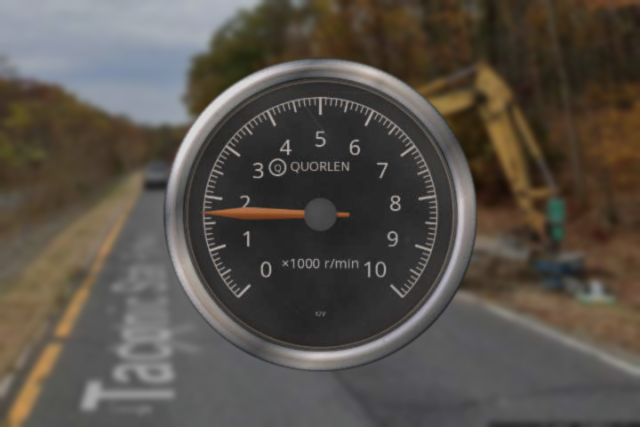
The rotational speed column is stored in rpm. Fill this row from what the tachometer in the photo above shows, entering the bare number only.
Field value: 1700
